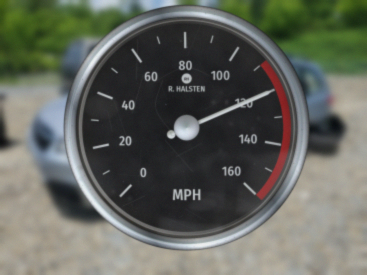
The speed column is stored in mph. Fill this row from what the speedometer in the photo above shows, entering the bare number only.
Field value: 120
